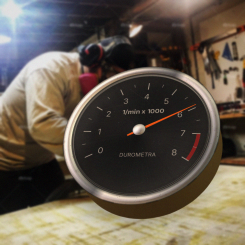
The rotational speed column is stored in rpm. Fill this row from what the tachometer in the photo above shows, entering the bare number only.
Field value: 6000
